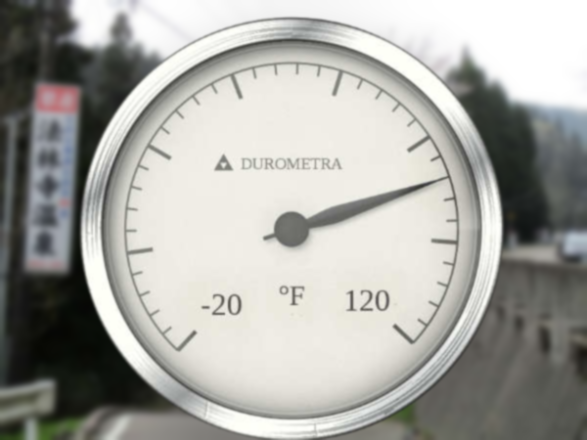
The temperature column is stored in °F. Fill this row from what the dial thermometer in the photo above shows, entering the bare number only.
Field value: 88
